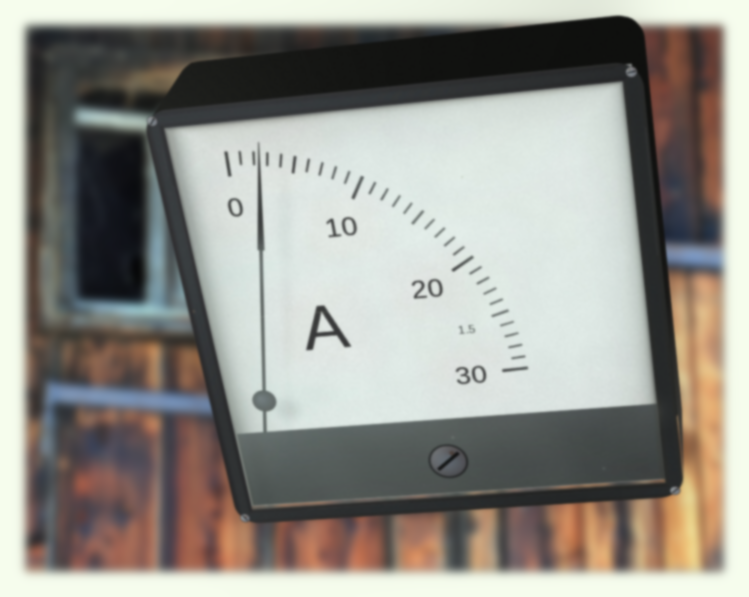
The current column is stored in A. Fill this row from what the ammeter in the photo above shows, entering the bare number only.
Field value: 2.5
